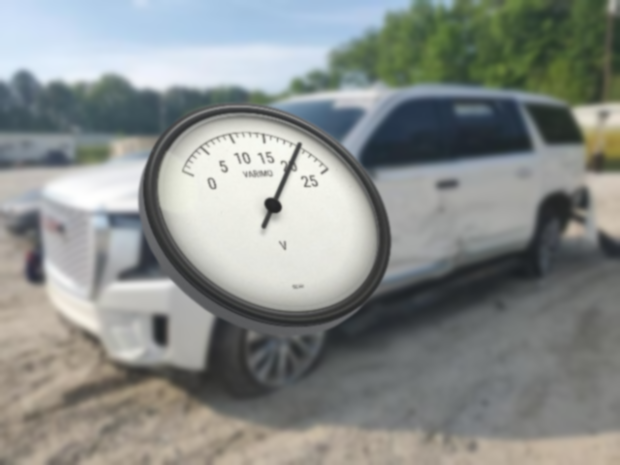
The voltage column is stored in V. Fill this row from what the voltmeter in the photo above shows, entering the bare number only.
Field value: 20
